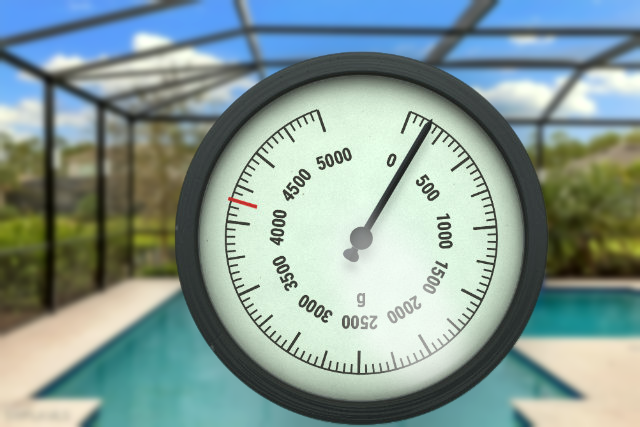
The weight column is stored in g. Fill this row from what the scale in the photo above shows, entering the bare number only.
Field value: 150
